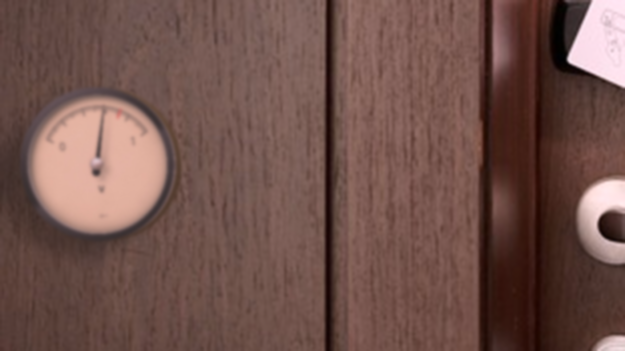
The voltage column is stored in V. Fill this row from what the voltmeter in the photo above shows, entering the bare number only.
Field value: 0.6
